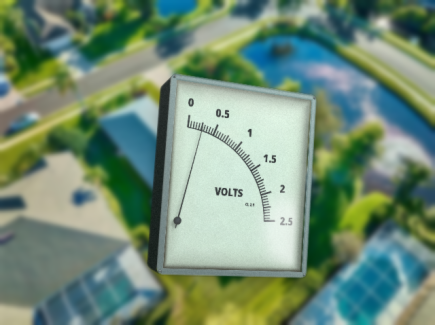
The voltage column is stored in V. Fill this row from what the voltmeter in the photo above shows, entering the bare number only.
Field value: 0.25
